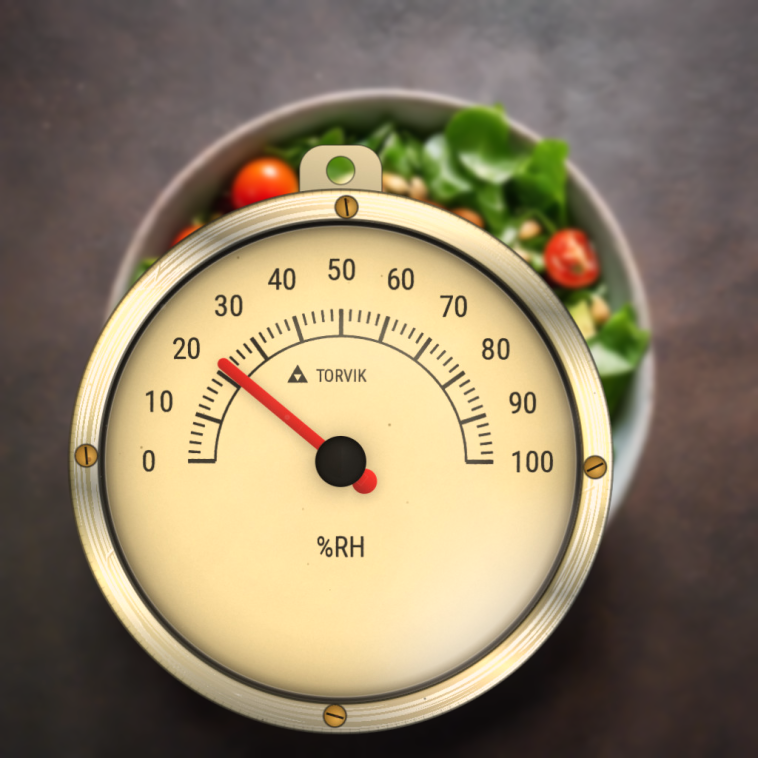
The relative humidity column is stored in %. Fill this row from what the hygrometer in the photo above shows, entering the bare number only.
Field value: 22
